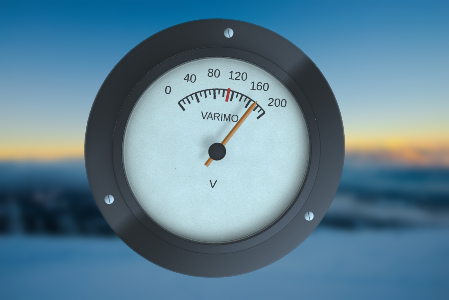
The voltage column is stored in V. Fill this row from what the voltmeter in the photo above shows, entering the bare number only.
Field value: 170
